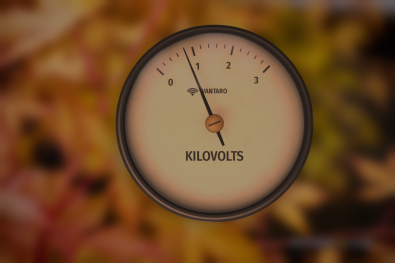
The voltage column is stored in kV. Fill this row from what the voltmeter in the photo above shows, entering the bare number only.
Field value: 0.8
